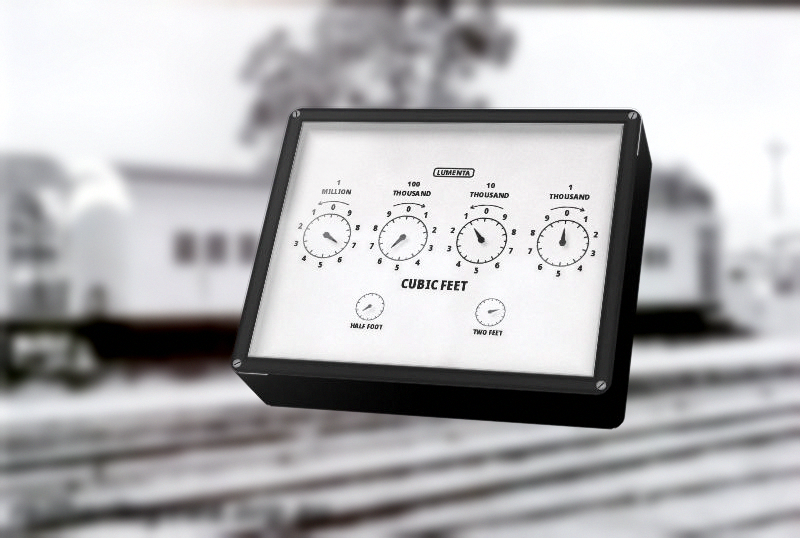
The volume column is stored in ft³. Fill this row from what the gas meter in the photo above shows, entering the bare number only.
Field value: 661000
